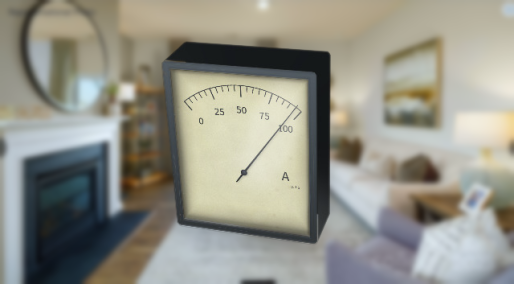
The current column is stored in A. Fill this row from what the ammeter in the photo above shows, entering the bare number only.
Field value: 95
